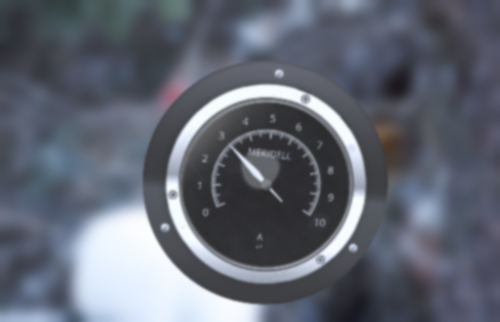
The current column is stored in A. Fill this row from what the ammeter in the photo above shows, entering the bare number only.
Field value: 3
